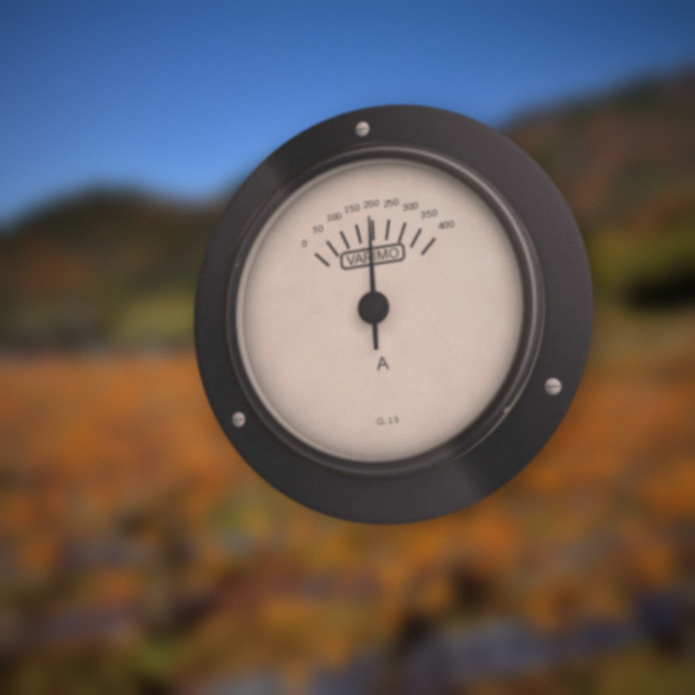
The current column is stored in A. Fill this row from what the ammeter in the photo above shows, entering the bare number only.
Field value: 200
